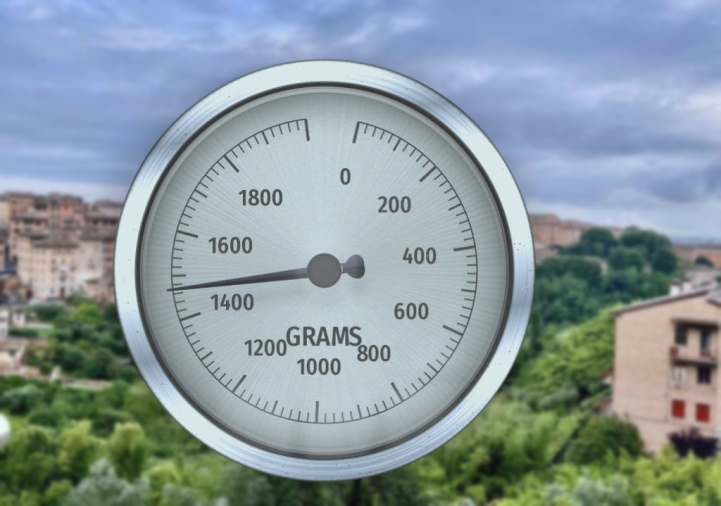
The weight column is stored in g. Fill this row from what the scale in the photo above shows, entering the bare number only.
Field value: 1470
